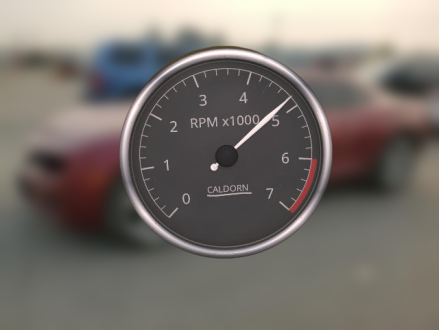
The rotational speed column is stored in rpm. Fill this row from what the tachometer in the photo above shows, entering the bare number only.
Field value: 4800
